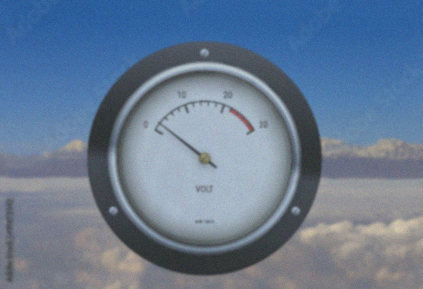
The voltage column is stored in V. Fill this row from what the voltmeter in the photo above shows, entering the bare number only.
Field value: 2
